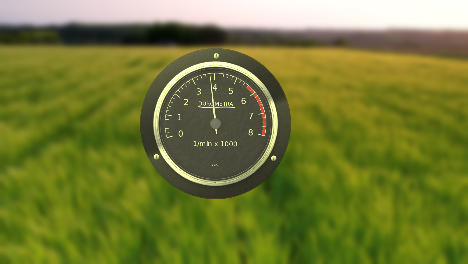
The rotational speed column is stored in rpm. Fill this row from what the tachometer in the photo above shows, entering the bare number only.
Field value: 3800
